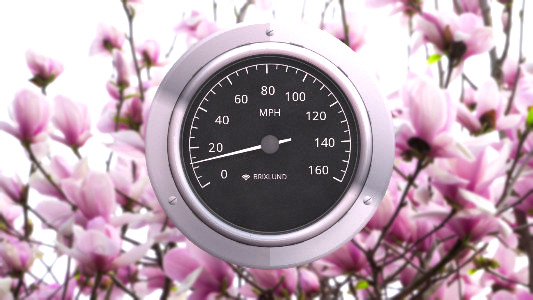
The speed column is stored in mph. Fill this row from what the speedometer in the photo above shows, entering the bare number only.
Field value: 12.5
